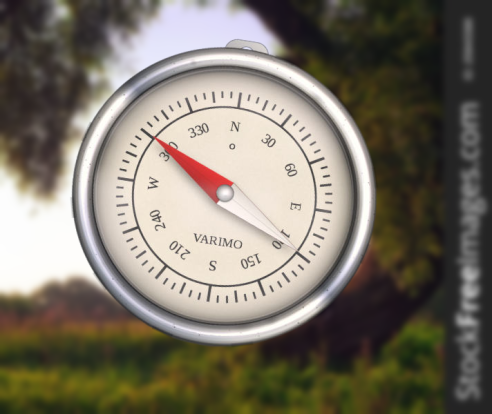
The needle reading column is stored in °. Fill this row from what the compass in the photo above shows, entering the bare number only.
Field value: 300
